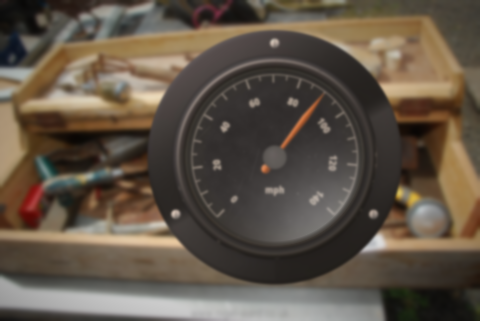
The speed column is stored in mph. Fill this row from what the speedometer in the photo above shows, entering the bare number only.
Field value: 90
